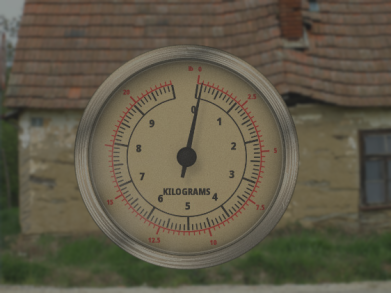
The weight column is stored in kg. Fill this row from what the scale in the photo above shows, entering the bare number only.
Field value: 0.1
